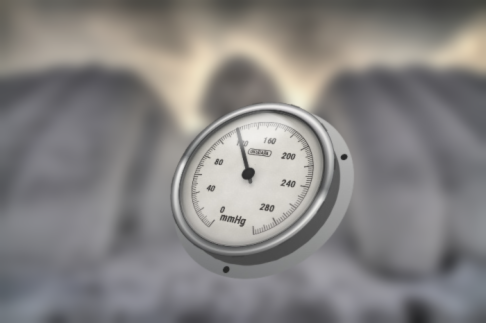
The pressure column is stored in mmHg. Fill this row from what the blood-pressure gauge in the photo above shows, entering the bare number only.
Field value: 120
